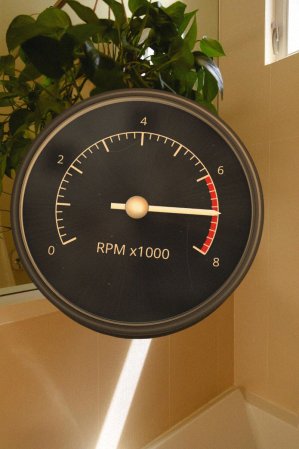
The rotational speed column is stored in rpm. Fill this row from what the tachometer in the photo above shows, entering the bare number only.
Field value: 7000
